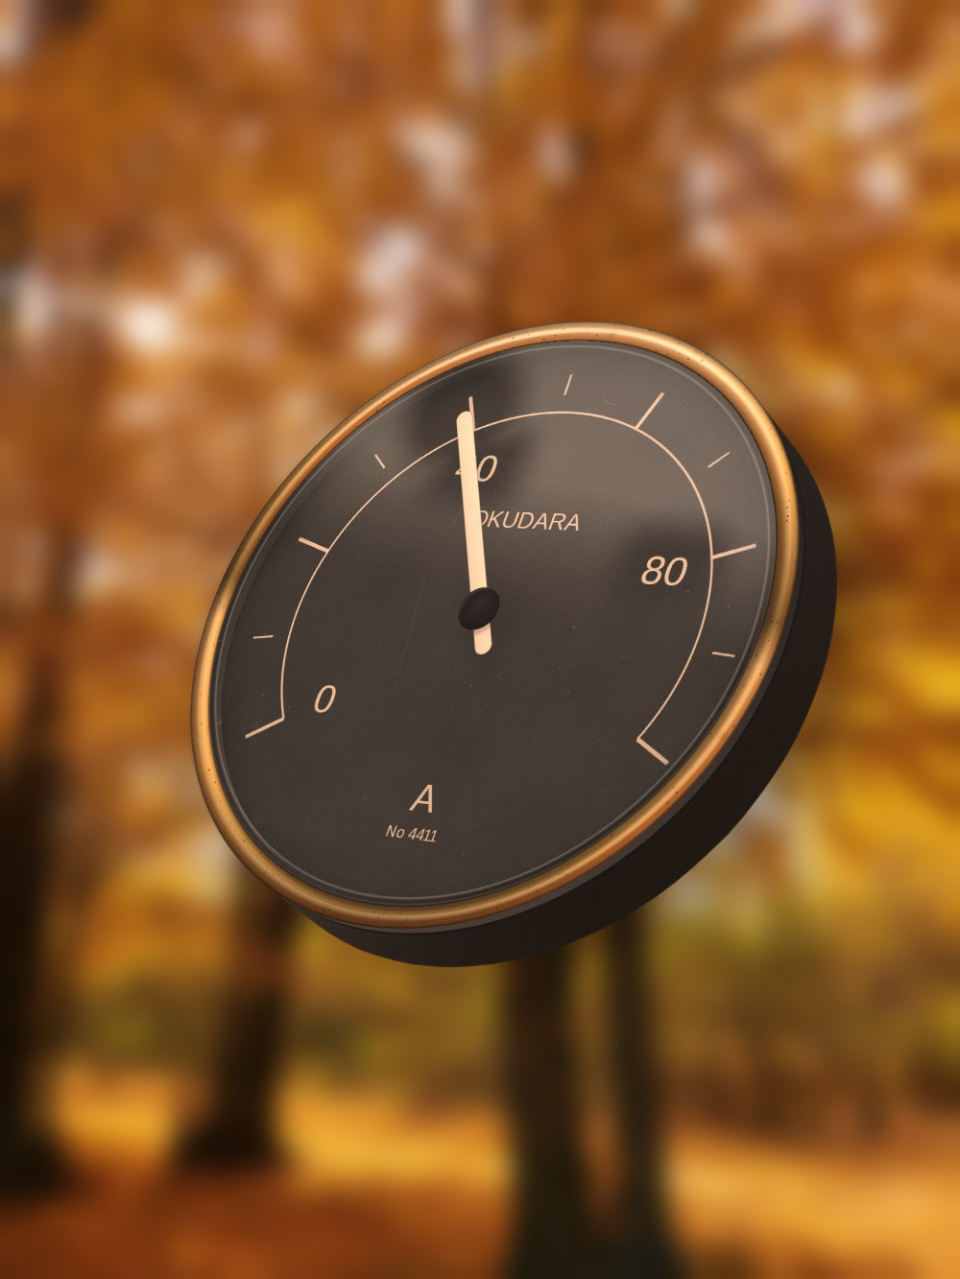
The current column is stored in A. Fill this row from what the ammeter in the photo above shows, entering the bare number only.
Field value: 40
